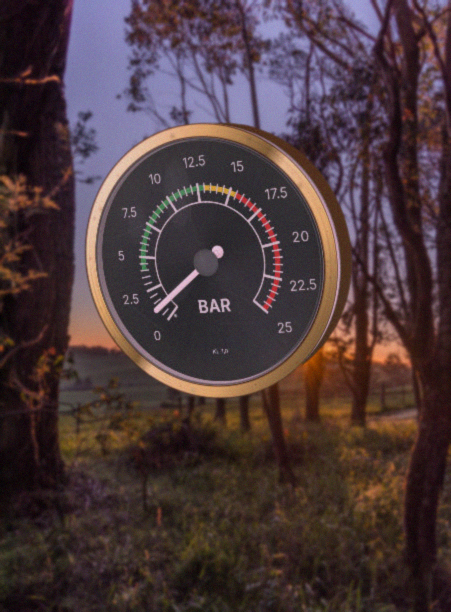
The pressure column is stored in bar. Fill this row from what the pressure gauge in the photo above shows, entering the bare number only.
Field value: 1
